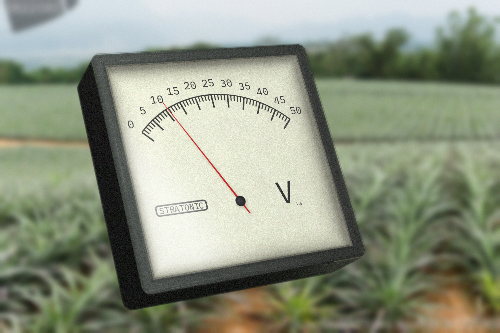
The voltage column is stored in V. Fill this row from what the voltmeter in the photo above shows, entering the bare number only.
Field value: 10
